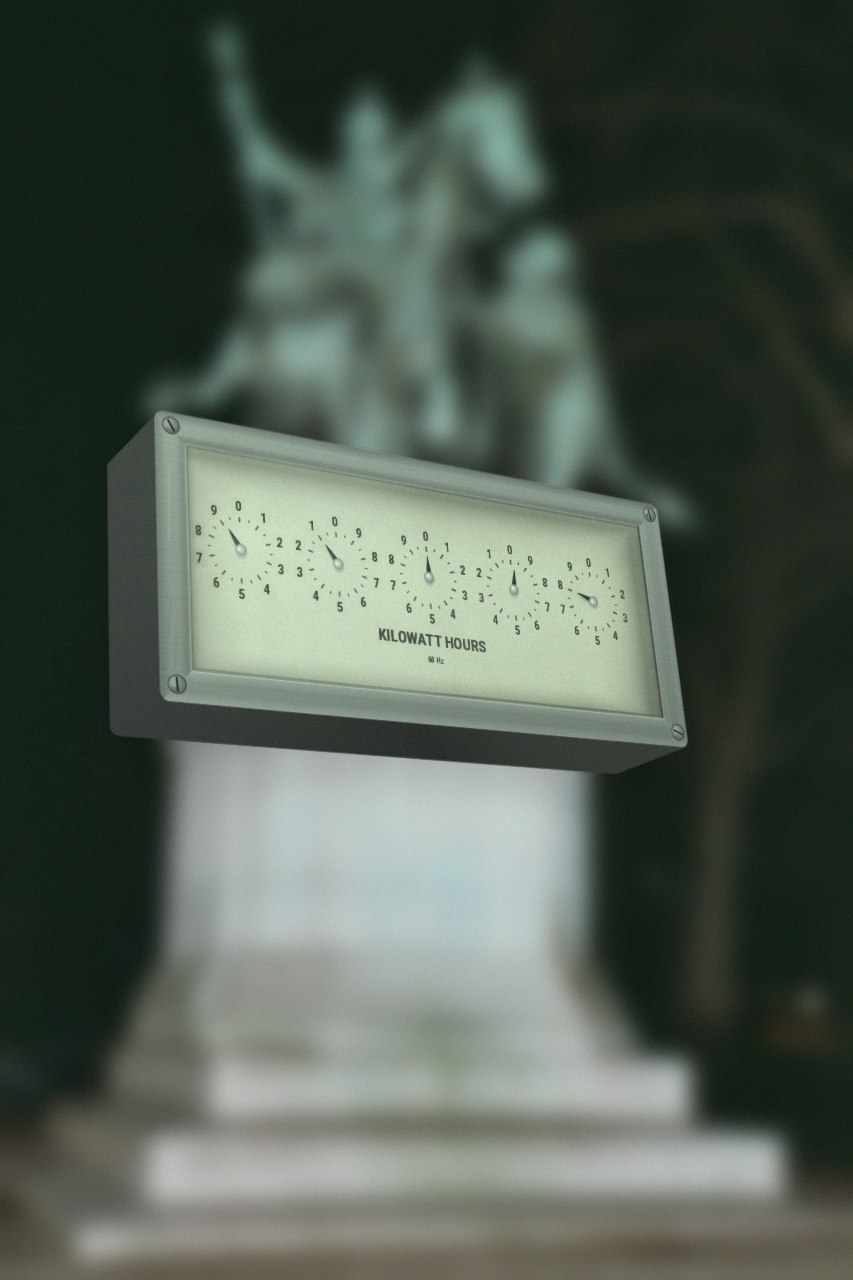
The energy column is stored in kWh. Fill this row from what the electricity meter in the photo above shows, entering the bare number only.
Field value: 90998
